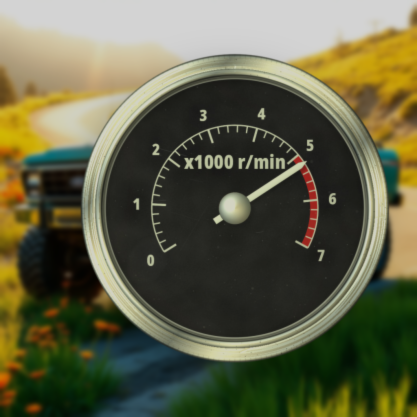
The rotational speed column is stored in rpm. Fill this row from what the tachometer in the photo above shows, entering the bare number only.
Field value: 5200
